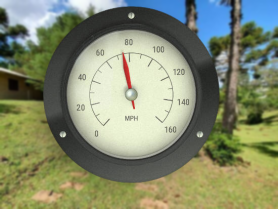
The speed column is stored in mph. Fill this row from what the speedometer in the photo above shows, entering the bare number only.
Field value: 75
